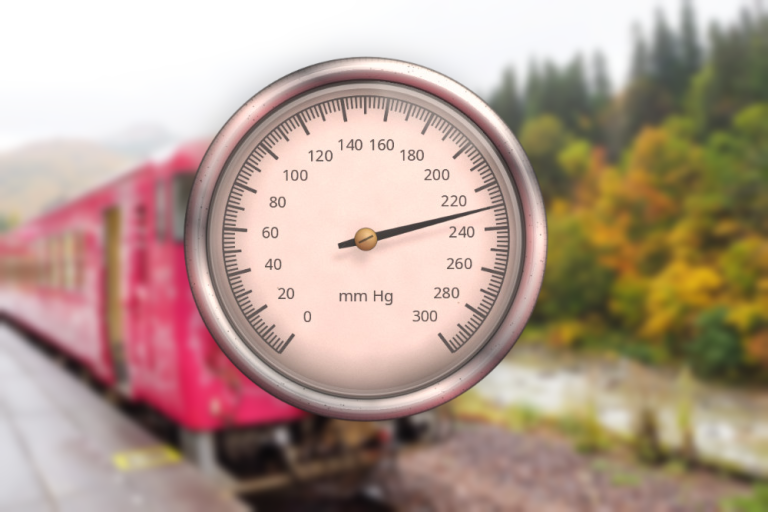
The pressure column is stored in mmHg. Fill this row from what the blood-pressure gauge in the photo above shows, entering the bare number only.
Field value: 230
